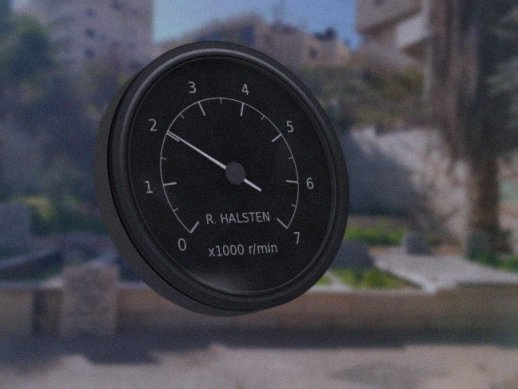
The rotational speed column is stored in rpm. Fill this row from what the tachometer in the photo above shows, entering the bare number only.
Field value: 2000
